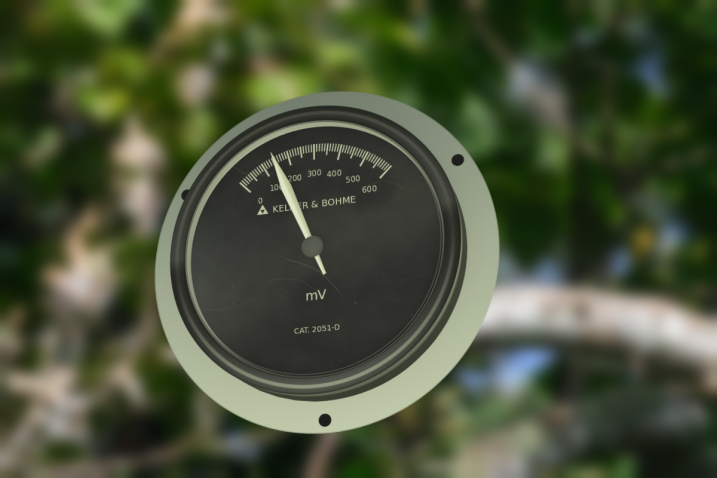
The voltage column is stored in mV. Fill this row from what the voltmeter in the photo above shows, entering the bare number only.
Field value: 150
